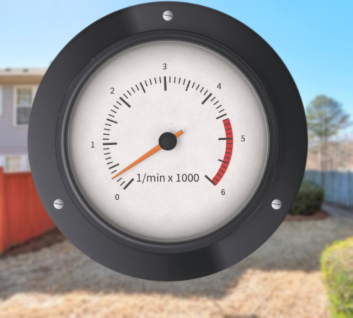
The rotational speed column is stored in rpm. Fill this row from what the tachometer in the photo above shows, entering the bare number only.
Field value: 300
